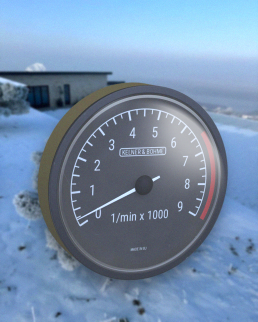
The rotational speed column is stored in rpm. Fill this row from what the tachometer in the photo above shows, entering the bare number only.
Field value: 250
